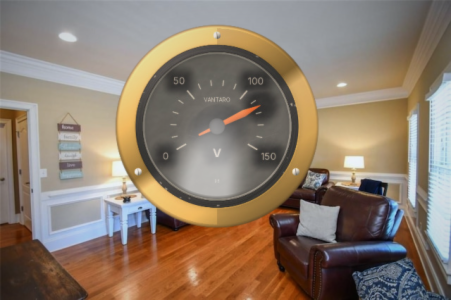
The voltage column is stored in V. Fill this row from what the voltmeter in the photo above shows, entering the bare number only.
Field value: 115
